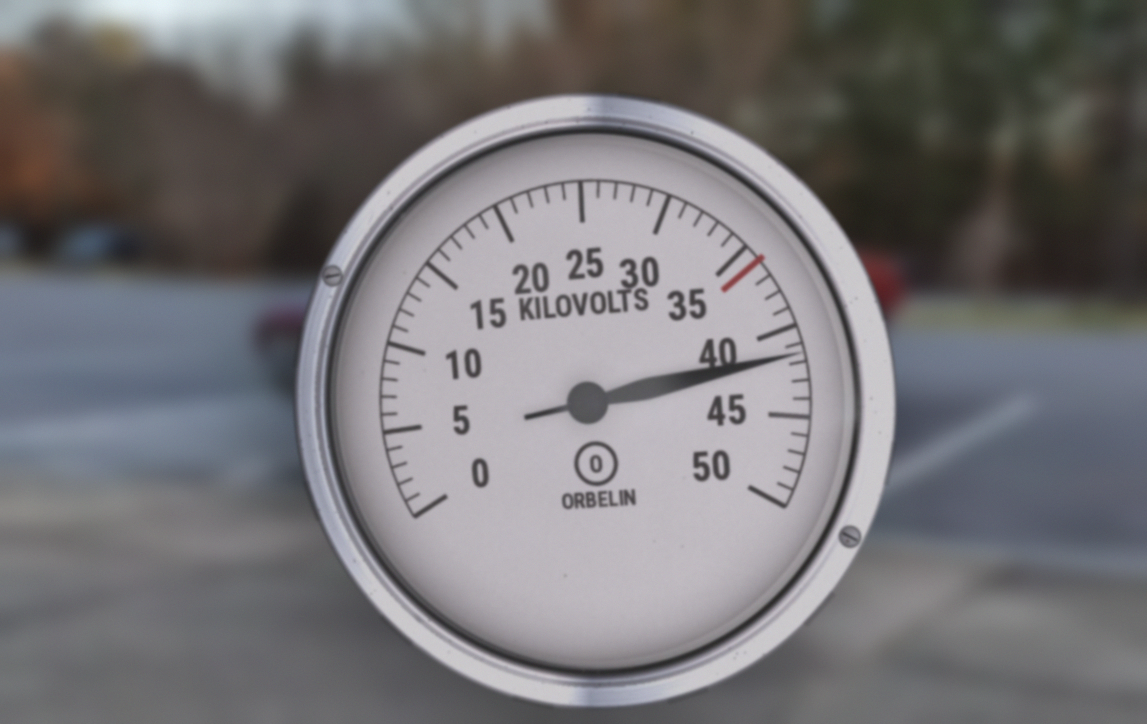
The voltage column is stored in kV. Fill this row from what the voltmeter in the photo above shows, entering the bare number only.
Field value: 41.5
